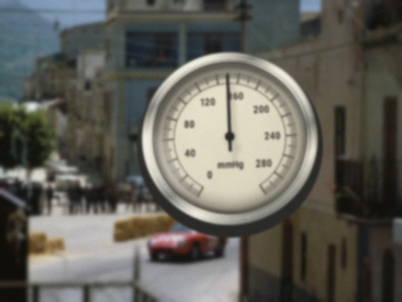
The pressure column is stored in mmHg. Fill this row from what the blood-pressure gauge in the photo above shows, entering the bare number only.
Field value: 150
